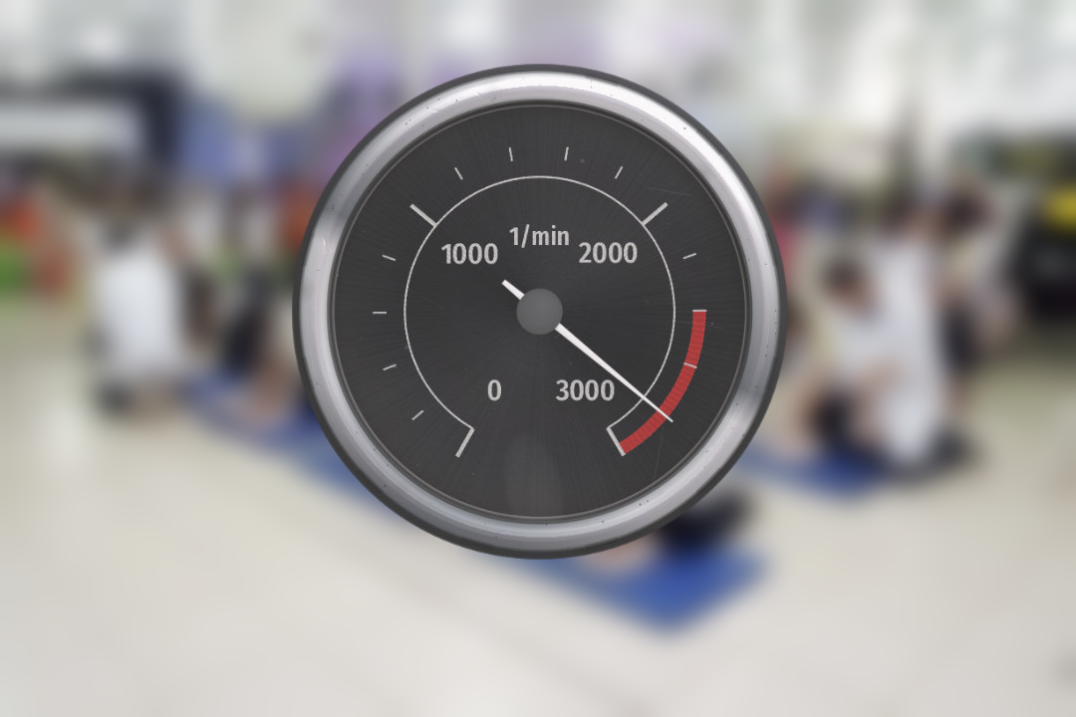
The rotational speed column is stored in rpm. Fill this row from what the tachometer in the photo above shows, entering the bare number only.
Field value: 2800
